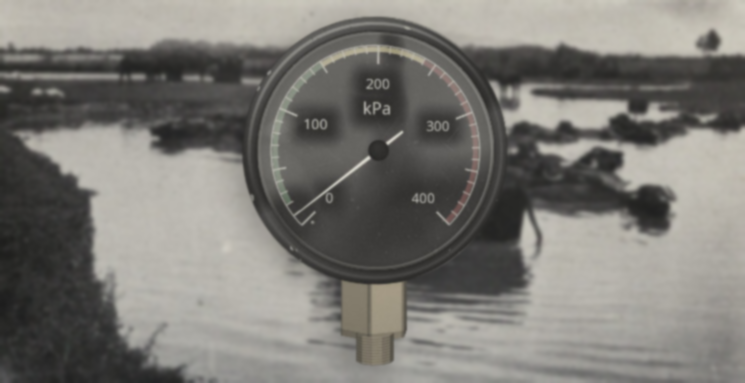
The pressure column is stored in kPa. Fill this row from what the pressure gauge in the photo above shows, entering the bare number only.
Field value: 10
